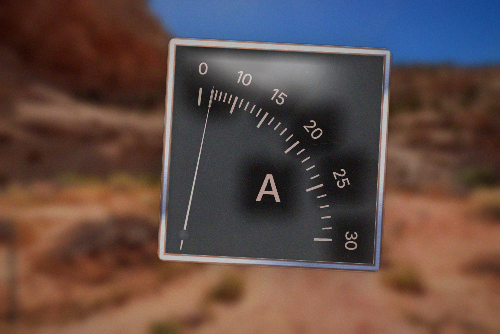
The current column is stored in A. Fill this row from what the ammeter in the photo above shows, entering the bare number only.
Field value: 5
